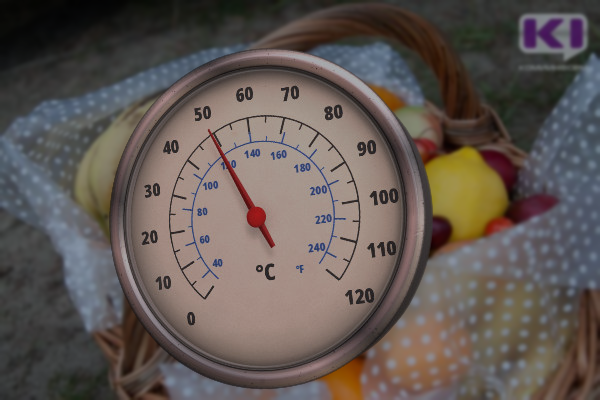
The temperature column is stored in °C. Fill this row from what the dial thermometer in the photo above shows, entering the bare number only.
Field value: 50
